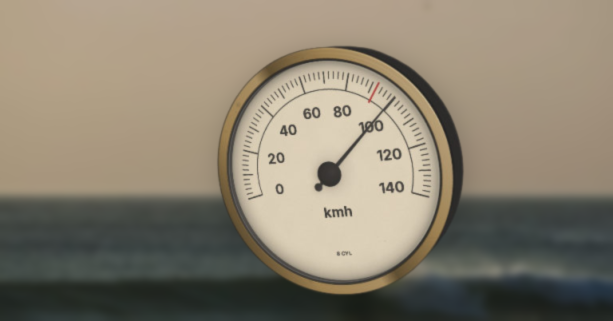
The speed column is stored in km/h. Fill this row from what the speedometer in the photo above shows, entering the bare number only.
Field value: 100
